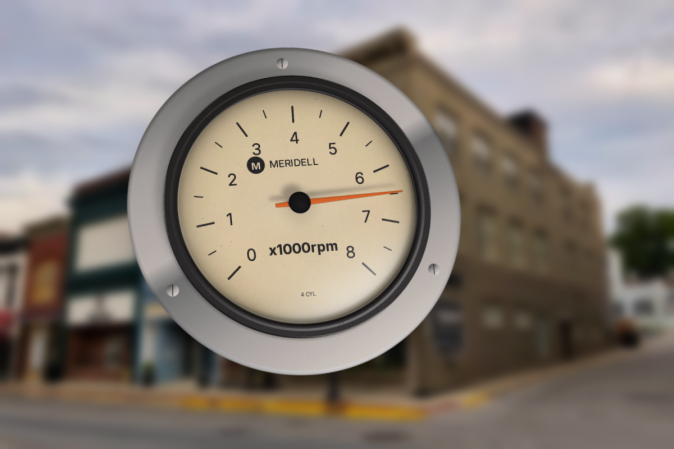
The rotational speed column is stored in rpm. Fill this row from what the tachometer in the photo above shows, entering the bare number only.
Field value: 6500
